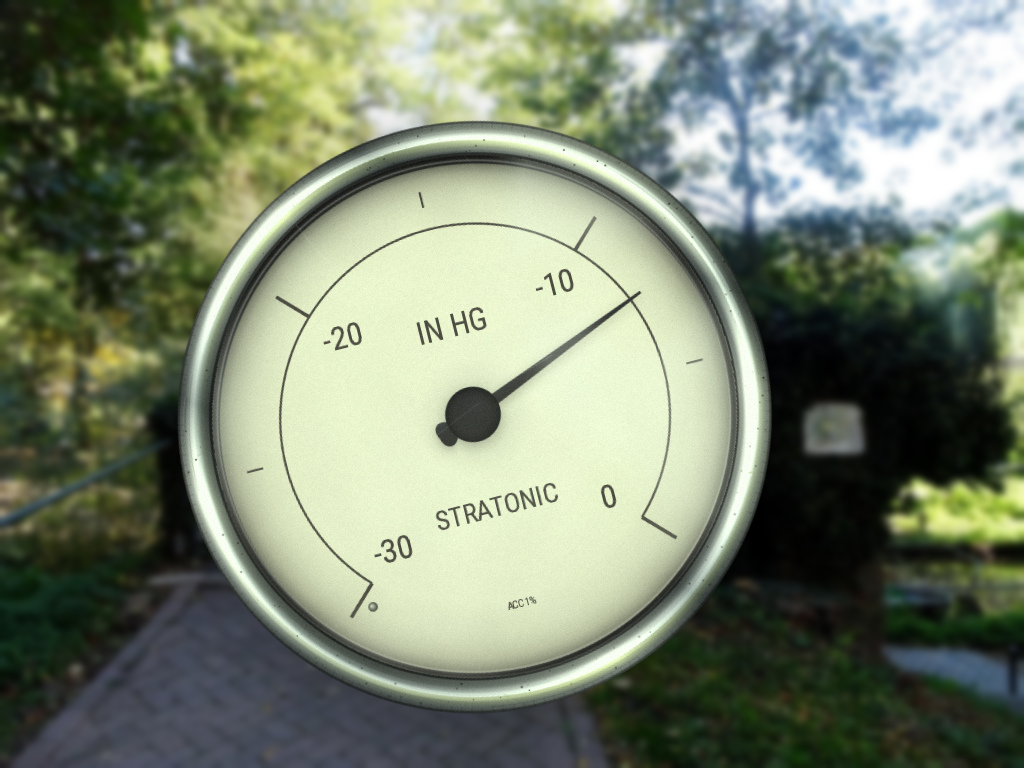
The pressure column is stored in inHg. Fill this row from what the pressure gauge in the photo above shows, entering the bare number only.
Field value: -7.5
